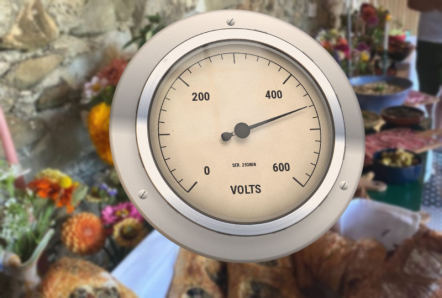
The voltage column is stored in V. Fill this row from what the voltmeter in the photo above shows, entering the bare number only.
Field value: 460
